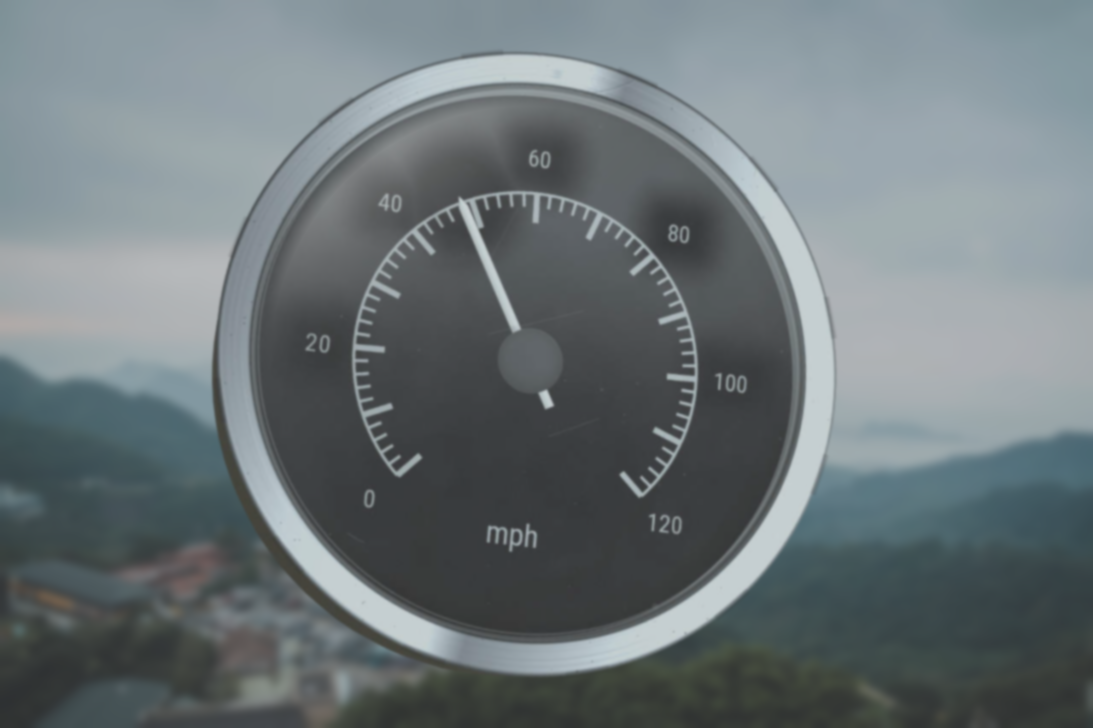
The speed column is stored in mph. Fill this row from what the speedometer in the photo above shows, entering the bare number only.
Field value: 48
